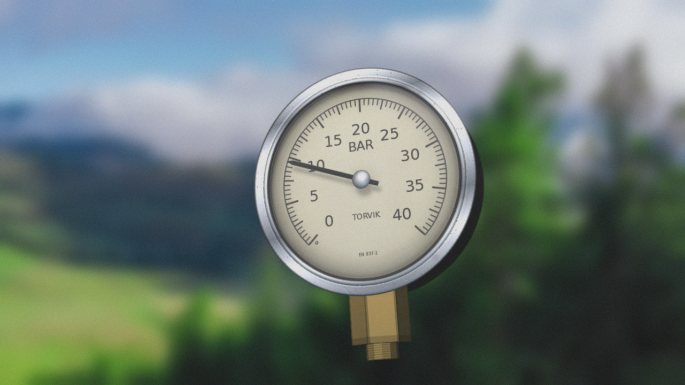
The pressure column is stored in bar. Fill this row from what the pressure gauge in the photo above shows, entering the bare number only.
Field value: 9.5
